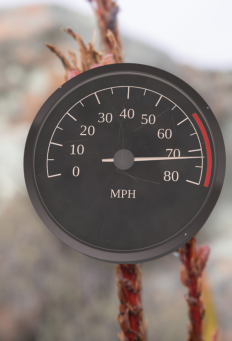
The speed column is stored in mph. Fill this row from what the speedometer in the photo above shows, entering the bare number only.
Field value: 72.5
